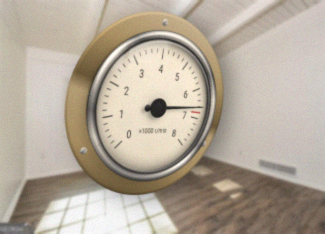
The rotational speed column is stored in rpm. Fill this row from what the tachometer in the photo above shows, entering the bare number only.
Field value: 6600
